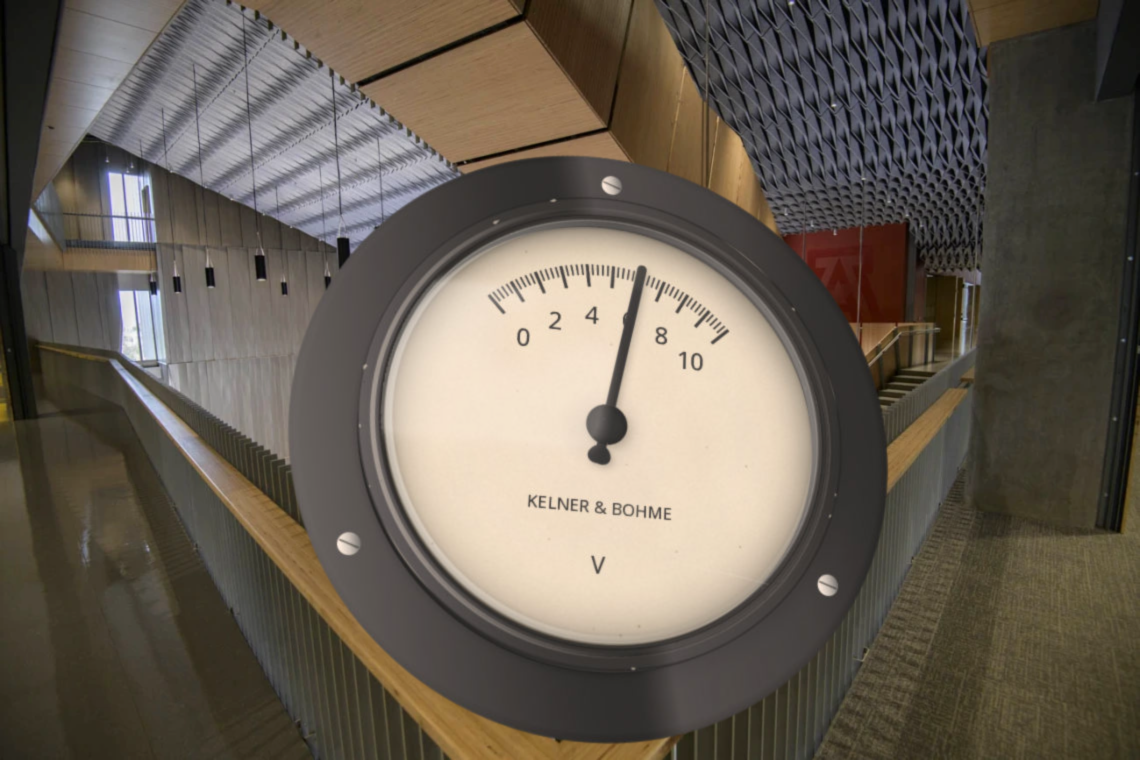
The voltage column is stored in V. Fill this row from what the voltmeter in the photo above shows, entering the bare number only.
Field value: 6
